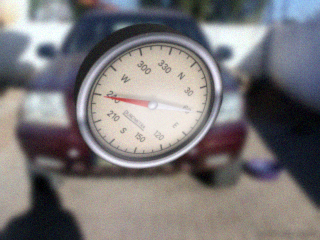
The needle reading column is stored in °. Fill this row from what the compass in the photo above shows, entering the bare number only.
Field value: 240
